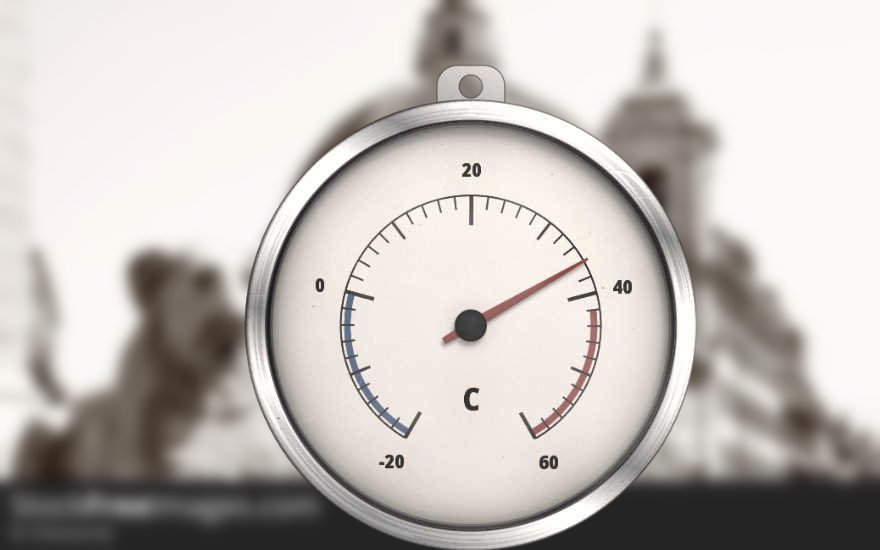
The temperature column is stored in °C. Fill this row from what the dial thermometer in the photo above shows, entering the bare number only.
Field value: 36
